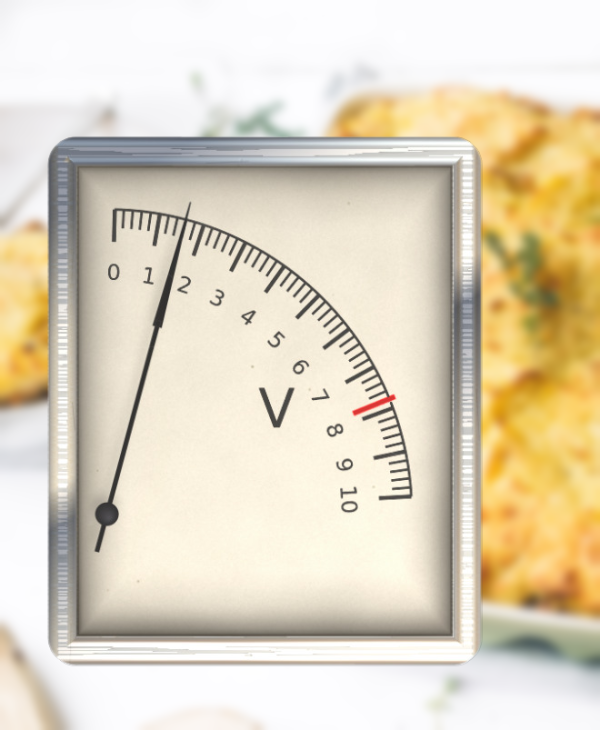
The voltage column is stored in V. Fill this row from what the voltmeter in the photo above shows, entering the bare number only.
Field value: 1.6
